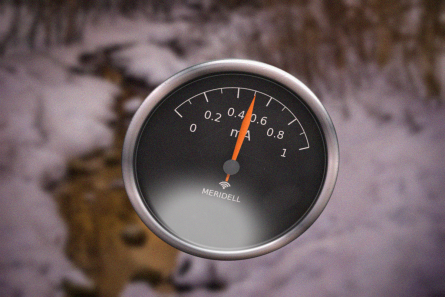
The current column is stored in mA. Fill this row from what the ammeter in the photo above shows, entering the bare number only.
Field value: 0.5
